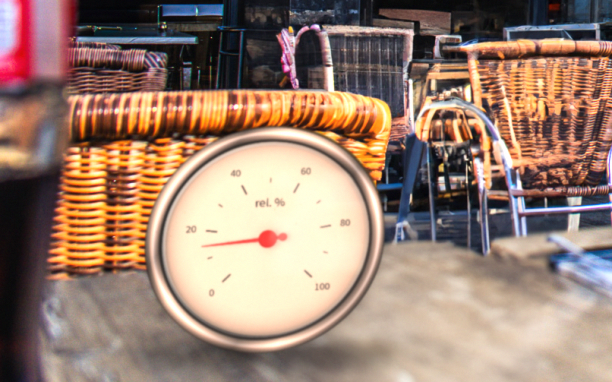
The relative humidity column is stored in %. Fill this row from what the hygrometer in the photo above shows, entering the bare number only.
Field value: 15
